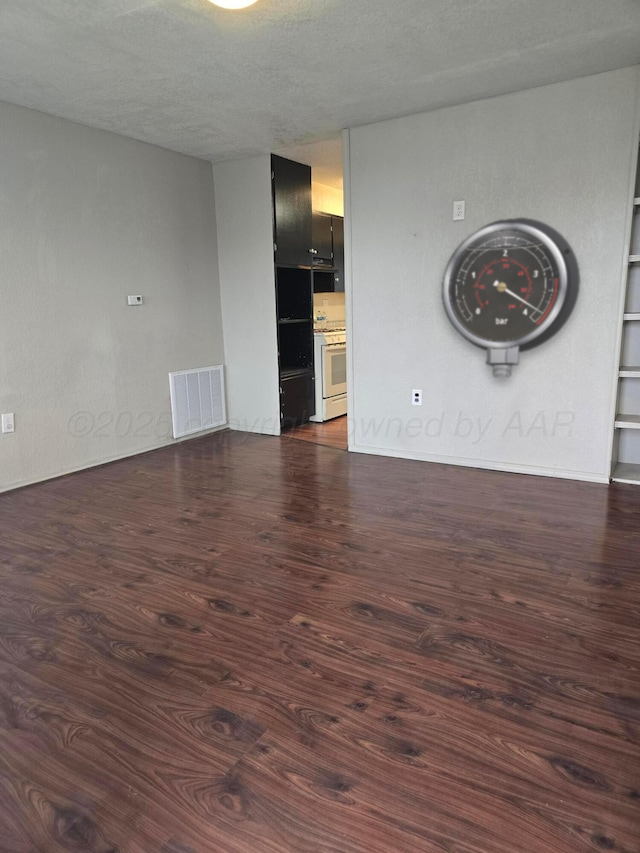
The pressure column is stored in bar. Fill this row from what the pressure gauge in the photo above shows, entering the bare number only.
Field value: 3.8
